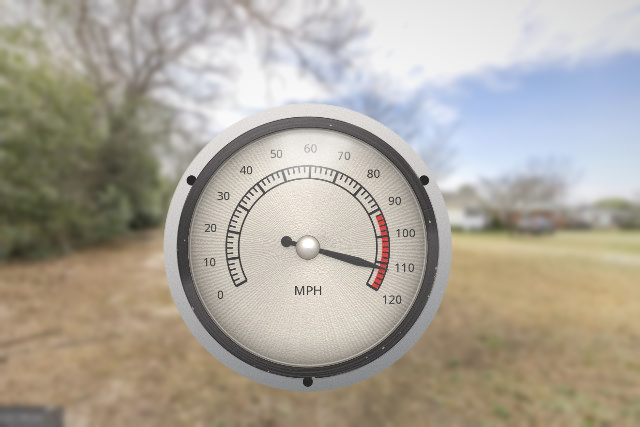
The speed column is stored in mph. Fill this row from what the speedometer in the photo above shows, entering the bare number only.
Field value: 112
